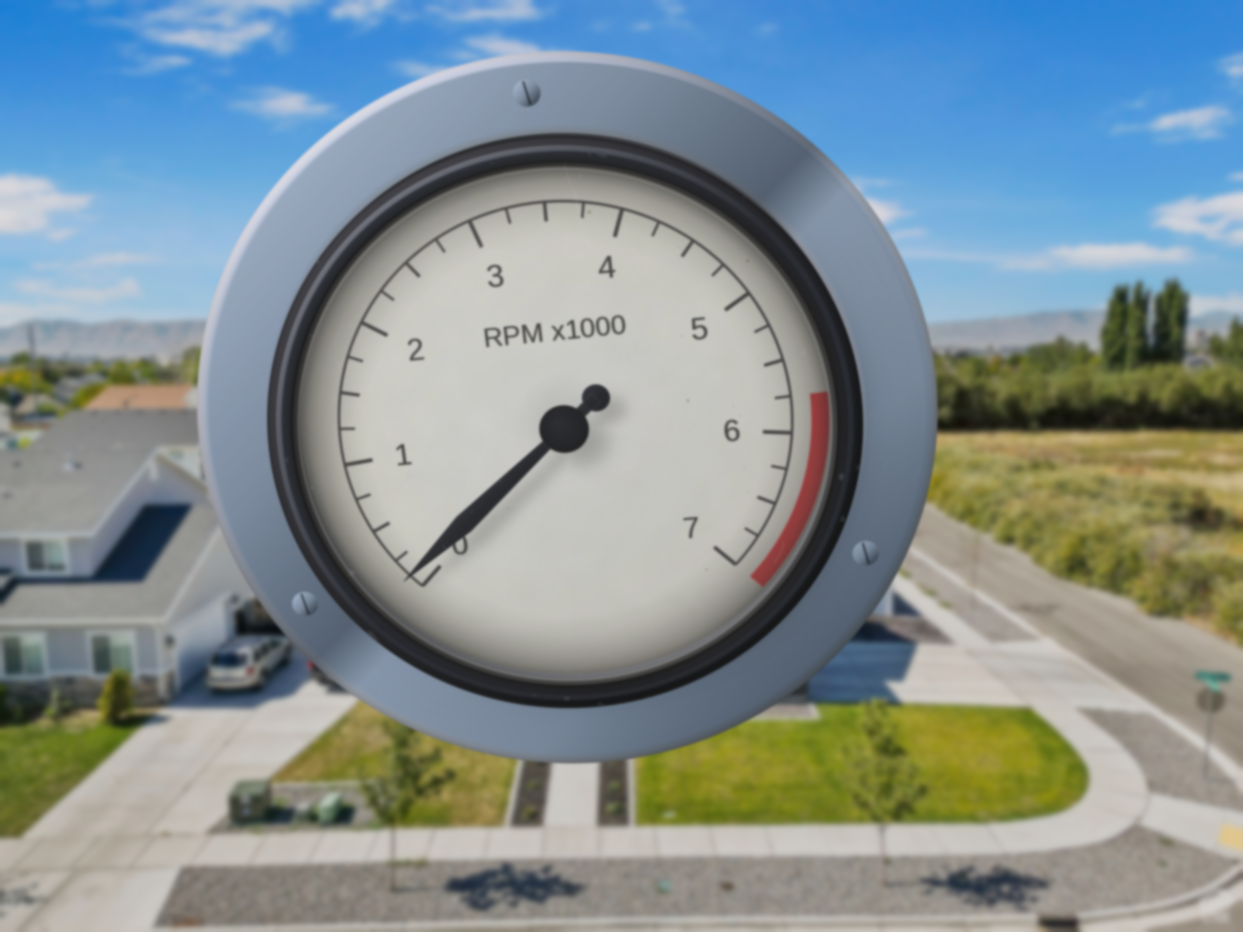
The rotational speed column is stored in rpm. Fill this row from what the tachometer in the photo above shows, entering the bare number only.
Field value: 125
